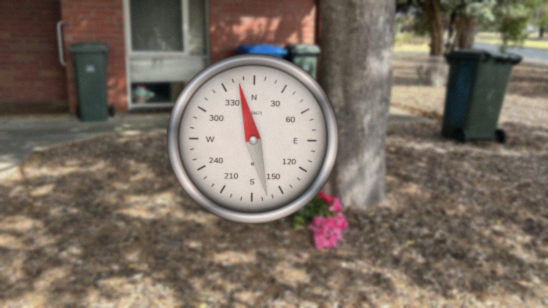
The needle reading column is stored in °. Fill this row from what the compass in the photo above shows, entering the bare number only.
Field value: 345
